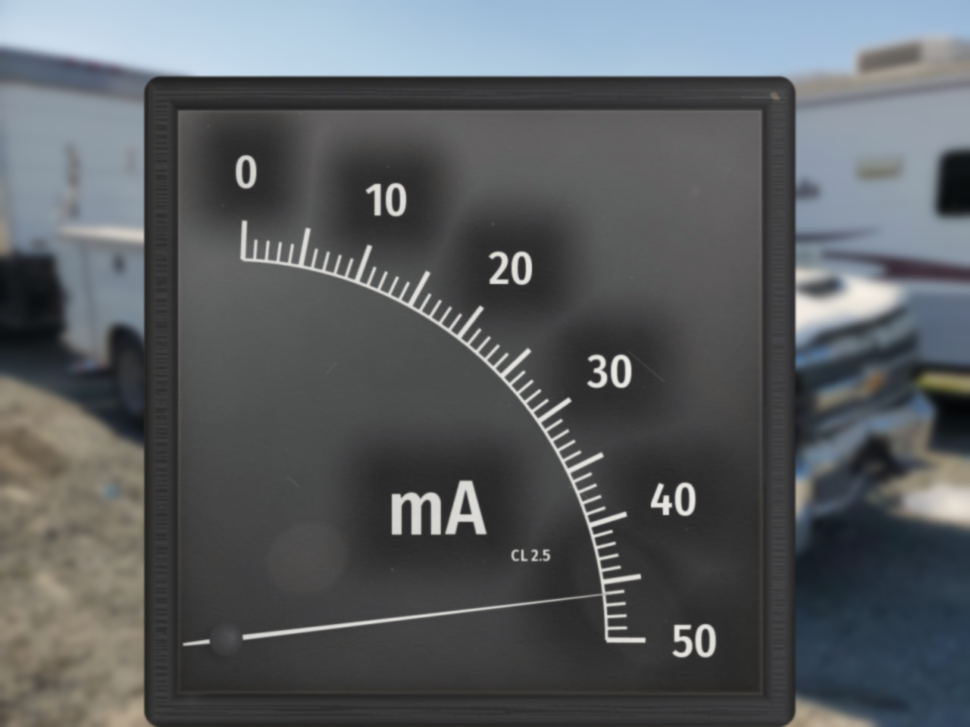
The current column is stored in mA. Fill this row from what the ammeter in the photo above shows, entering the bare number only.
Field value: 46
